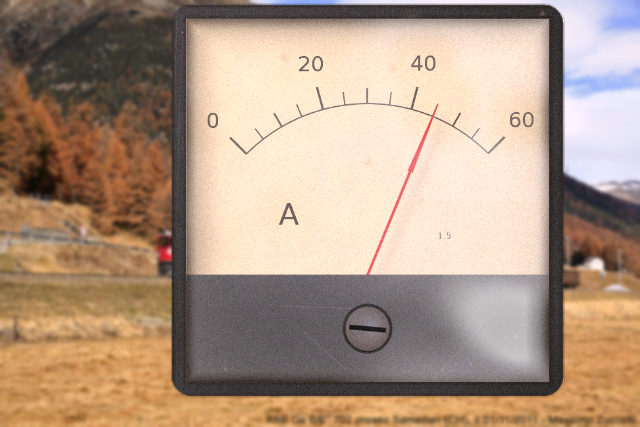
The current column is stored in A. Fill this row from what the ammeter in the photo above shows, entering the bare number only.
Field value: 45
